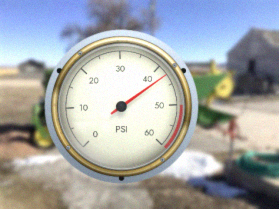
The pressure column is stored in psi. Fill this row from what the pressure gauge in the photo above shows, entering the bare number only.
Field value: 42.5
